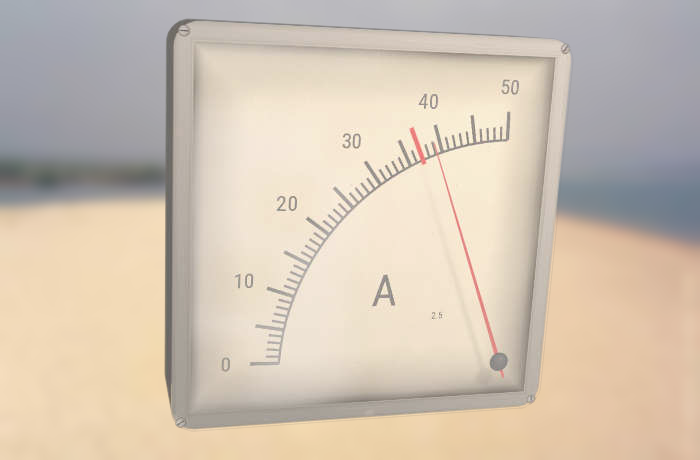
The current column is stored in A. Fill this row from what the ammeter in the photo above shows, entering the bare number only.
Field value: 39
